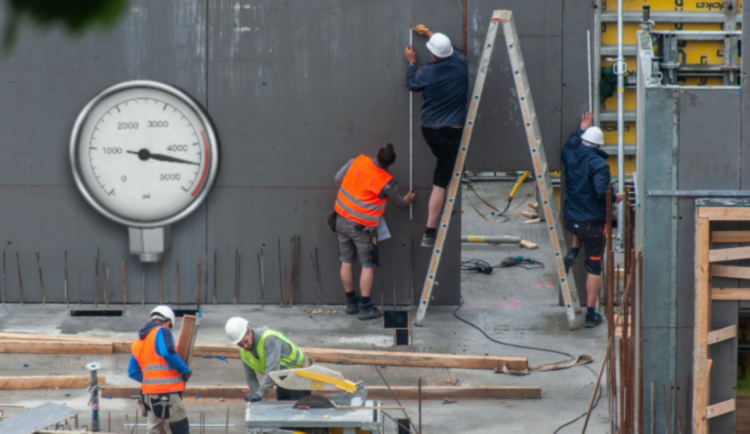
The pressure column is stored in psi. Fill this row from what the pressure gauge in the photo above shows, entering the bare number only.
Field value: 4400
